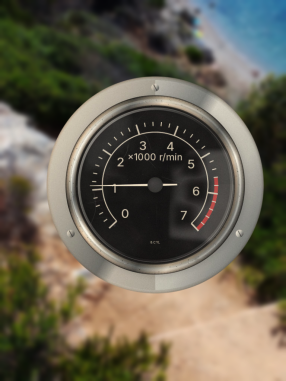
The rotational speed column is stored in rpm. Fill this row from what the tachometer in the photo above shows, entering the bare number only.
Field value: 1100
